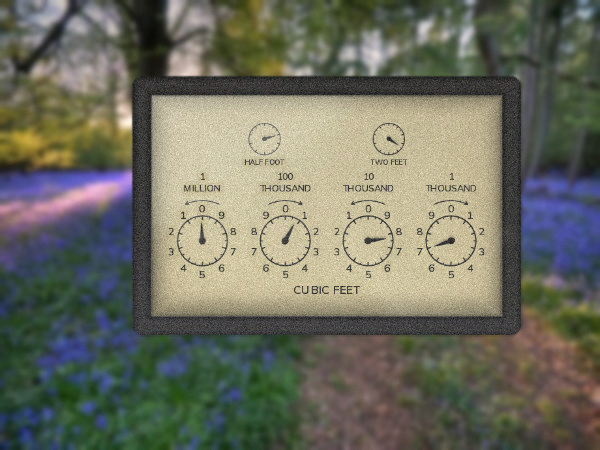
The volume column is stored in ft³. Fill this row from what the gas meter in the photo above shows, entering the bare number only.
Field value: 7700
